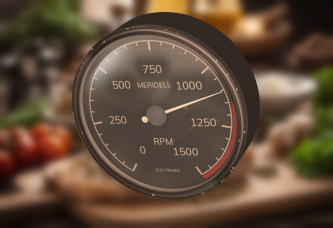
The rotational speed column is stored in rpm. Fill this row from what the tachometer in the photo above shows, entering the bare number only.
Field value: 1100
